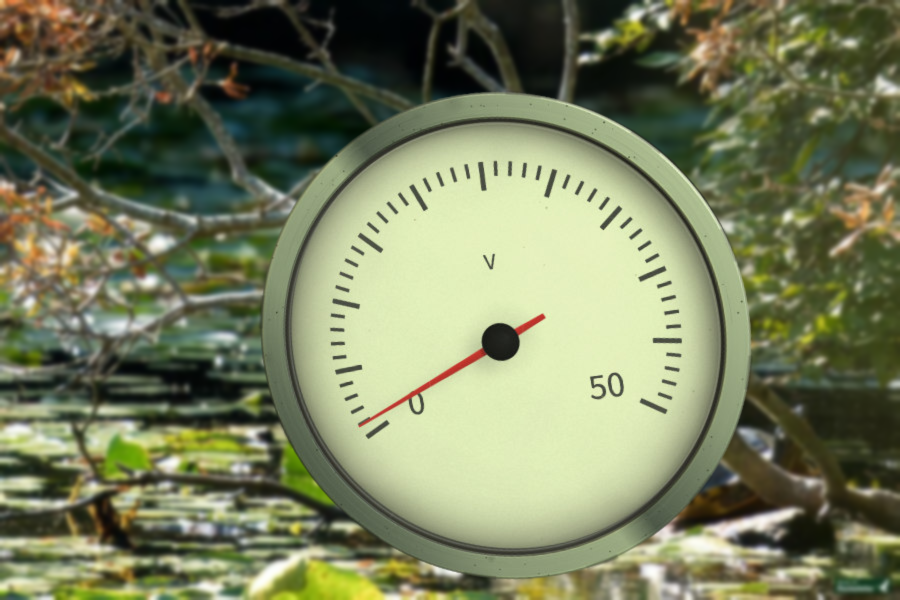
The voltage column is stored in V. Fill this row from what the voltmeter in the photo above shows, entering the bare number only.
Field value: 1
